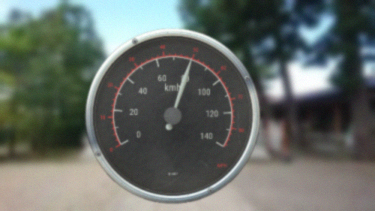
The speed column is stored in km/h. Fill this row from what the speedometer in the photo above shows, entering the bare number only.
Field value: 80
